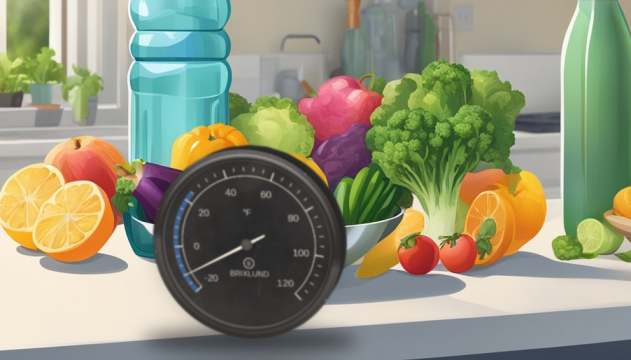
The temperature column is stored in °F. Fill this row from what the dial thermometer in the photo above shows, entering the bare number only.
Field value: -12
